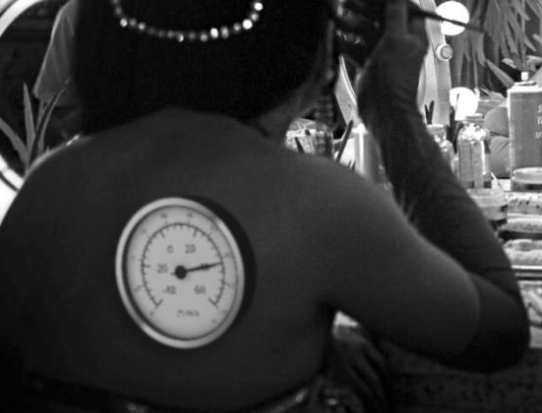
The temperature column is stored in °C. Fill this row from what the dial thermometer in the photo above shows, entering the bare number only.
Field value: 40
